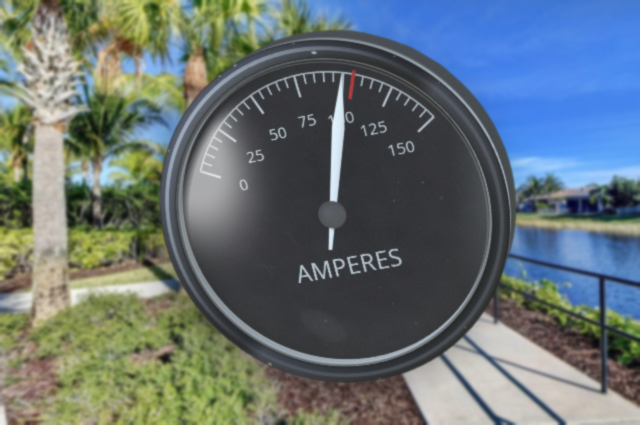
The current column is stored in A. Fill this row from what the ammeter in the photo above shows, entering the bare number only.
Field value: 100
